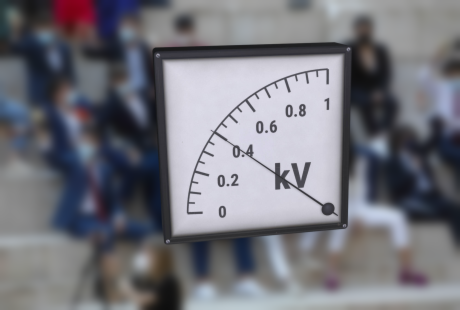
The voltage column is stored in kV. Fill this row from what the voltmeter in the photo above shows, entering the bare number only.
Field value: 0.4
